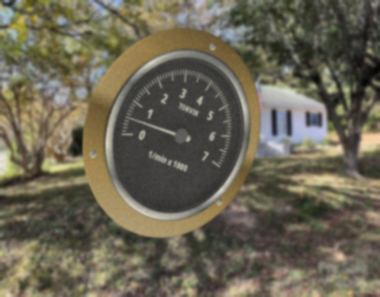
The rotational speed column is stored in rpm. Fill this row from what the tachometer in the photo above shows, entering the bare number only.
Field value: 500
